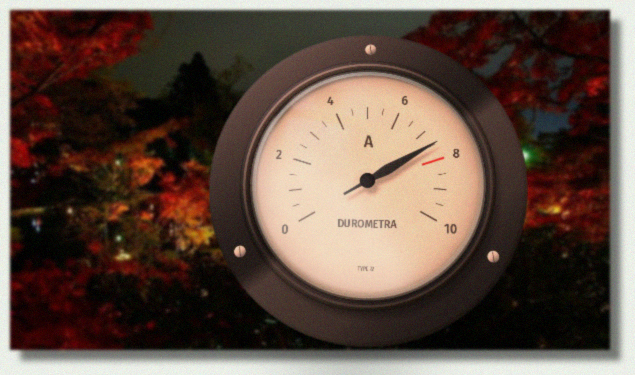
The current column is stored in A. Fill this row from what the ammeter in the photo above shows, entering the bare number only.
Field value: 7.5
